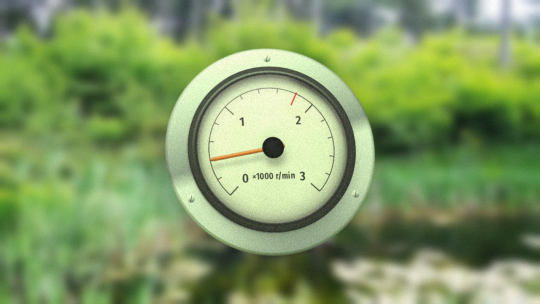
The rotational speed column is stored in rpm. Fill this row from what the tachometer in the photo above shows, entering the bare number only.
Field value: 400
